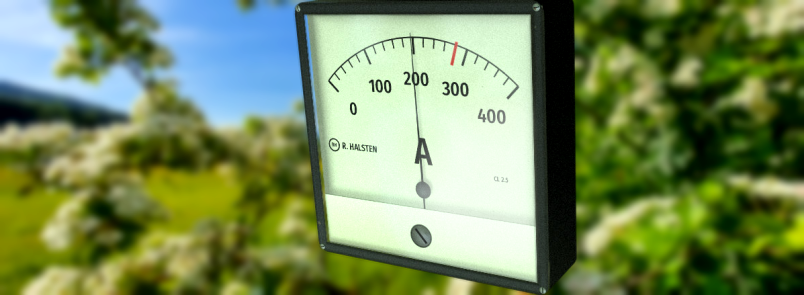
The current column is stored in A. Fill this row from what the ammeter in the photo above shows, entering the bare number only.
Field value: 200
